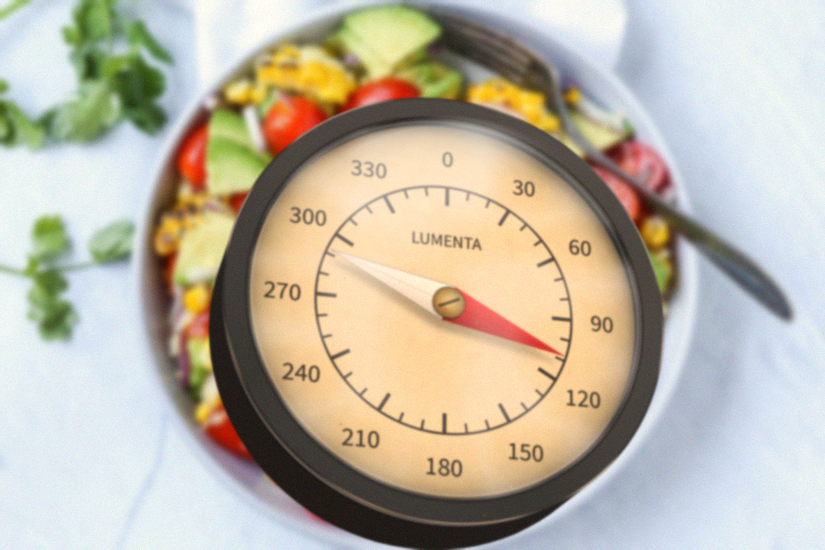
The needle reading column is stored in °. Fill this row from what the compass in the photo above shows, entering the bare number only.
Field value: 110
